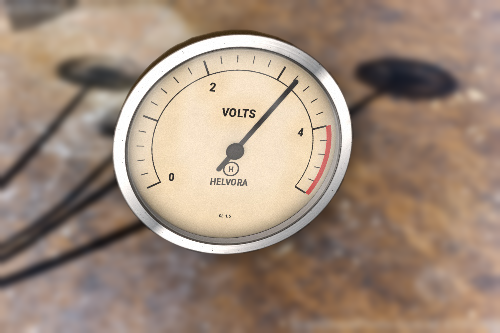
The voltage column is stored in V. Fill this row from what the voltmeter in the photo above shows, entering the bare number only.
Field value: 3.2
